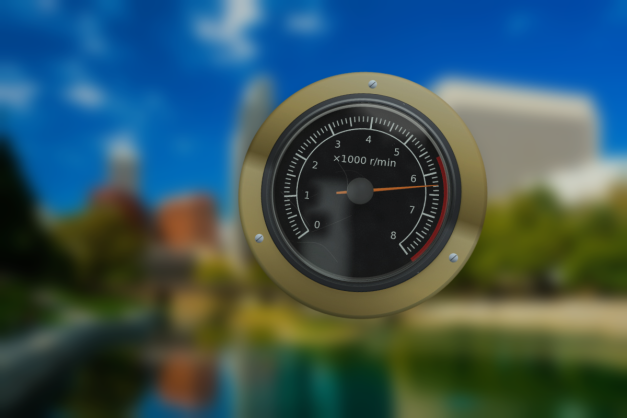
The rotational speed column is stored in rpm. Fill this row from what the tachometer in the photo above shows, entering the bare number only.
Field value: 6300
